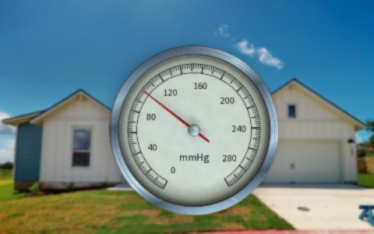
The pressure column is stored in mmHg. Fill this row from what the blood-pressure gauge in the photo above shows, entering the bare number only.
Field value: 100
